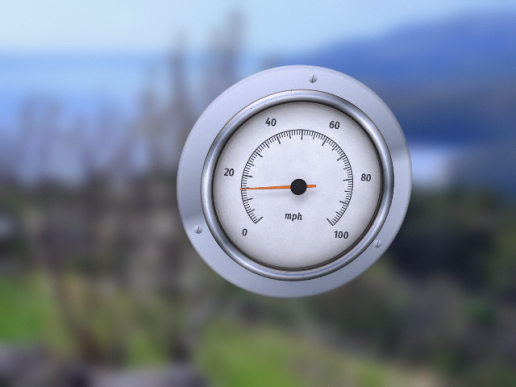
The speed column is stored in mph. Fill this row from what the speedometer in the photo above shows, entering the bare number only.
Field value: 15
